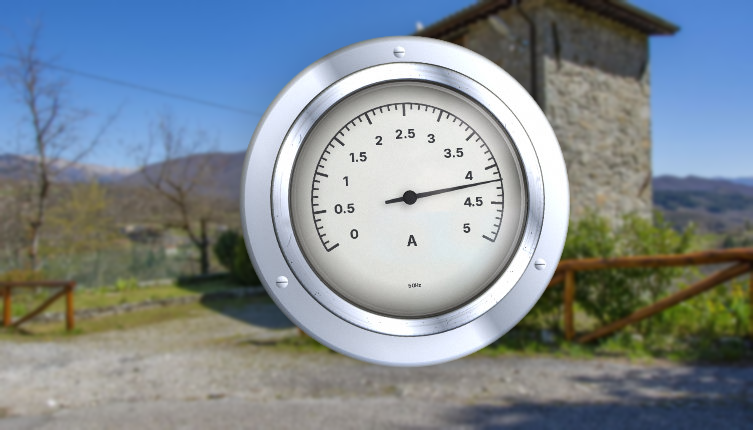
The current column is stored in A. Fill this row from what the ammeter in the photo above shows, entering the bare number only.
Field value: 4.2
